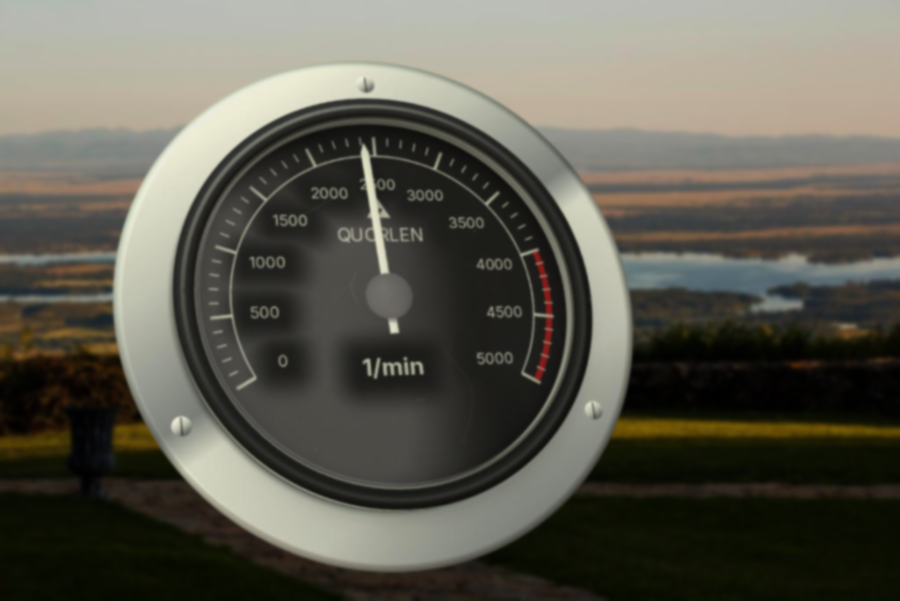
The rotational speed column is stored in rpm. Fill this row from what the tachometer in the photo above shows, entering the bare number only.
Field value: 2400
